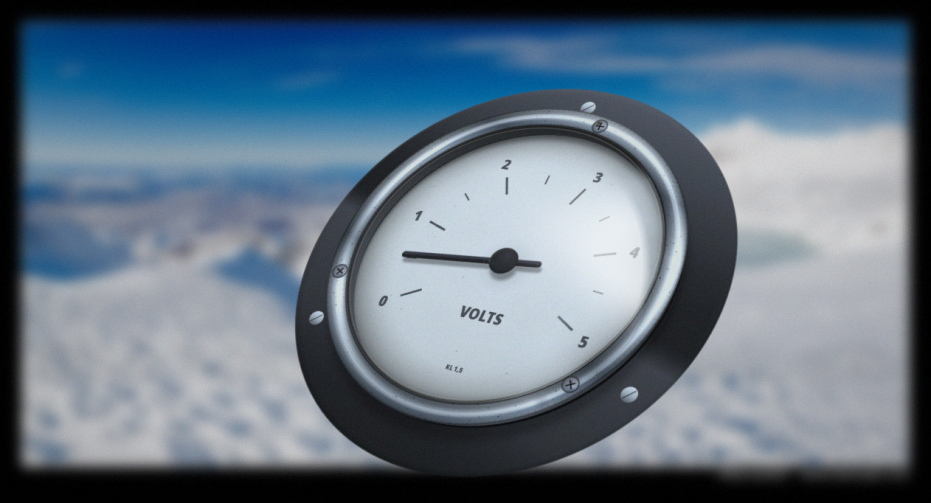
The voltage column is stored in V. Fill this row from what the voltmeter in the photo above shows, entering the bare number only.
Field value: 0.5
